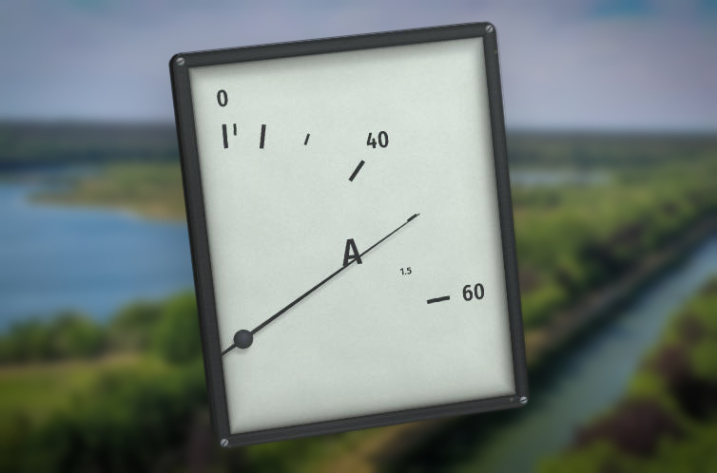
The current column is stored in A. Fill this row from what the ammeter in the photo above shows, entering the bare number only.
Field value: 50
